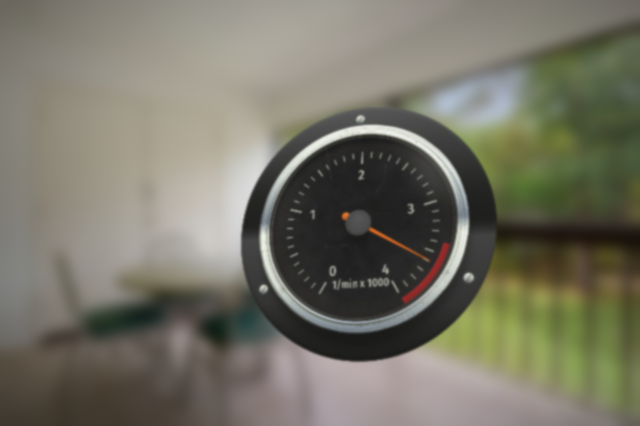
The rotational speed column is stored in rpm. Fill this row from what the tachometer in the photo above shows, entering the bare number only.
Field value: 3600
